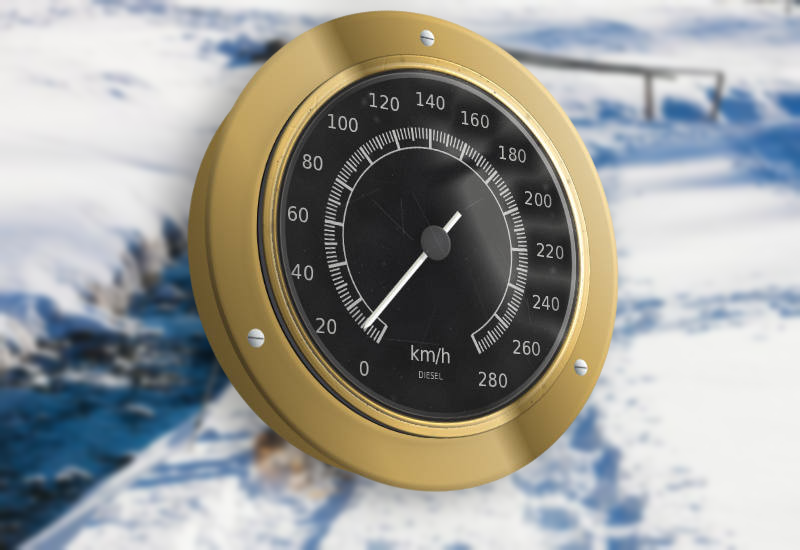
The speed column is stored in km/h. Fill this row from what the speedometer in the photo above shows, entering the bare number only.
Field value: 10
